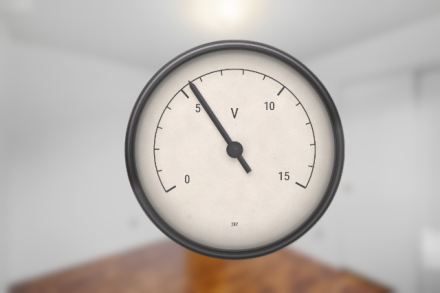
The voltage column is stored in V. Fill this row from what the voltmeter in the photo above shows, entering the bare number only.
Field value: 5.5
